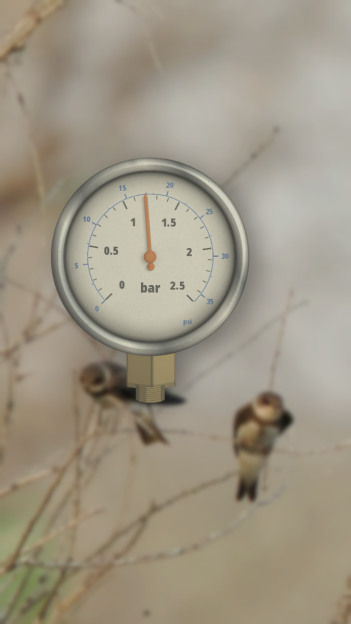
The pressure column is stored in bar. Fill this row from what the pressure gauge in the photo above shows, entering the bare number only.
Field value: 1.2
